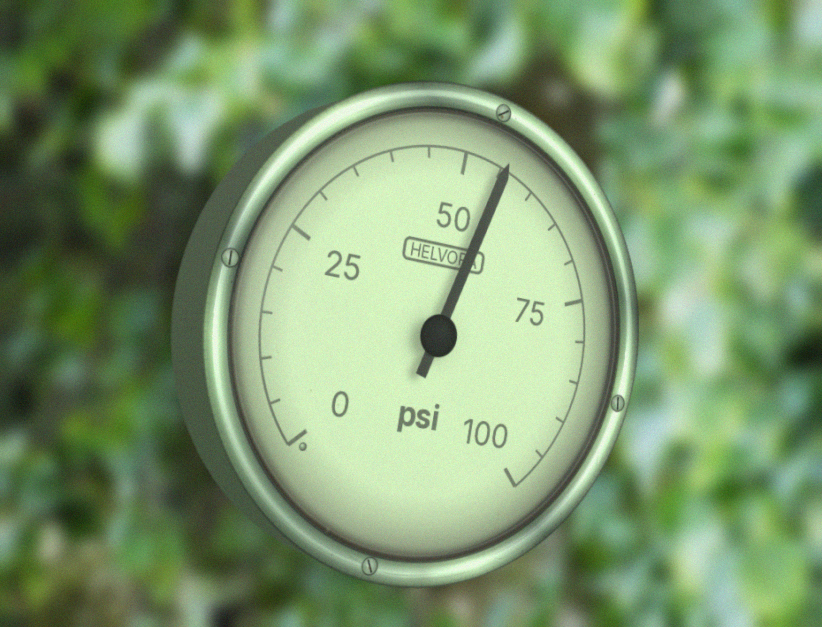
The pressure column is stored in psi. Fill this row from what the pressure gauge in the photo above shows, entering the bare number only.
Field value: 55
